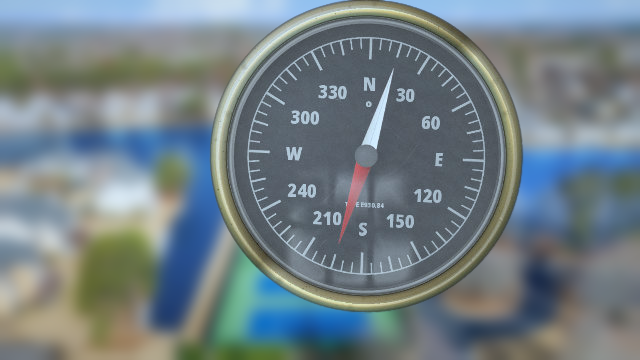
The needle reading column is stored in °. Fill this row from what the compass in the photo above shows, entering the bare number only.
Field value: 195
